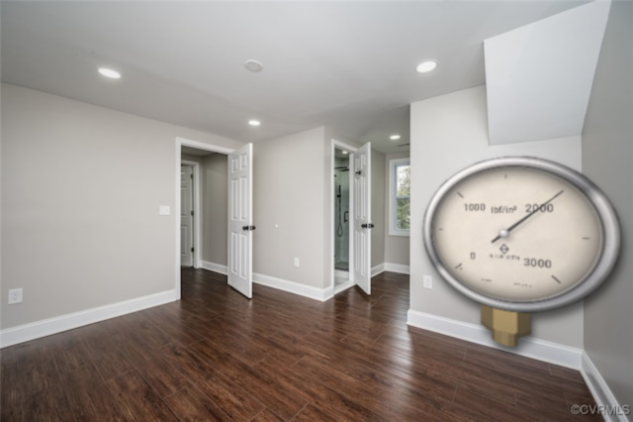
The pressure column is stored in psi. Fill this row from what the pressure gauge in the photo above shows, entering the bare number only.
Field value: 2000
